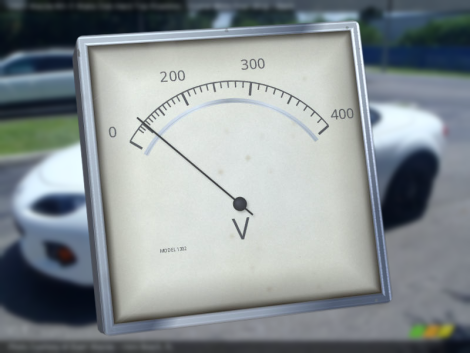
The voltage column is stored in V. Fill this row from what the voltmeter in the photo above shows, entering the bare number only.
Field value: 100
